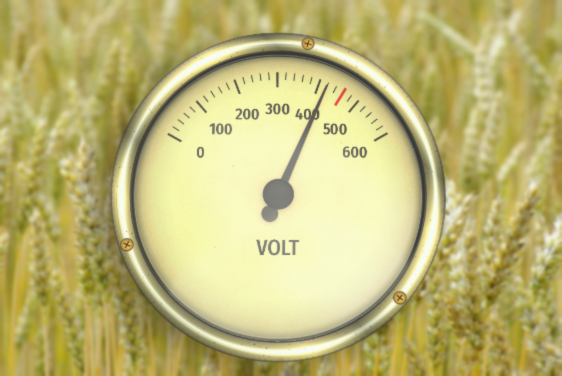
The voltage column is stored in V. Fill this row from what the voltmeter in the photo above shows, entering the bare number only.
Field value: 420
